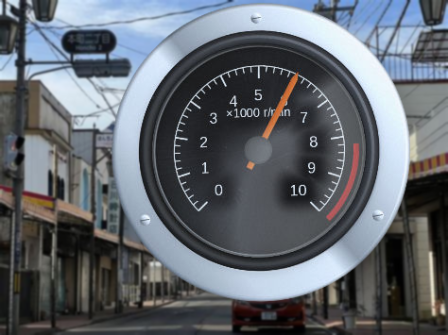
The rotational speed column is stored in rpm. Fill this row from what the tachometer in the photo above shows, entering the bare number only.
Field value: 6000
